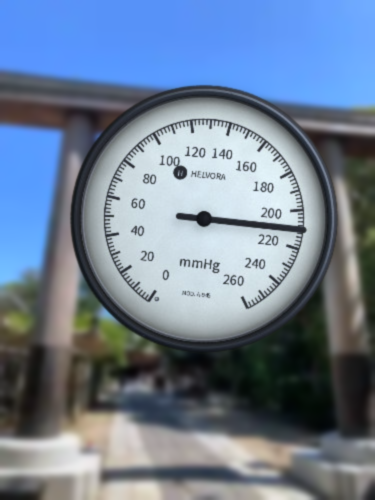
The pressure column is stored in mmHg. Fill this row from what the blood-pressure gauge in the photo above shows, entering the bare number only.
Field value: 210
